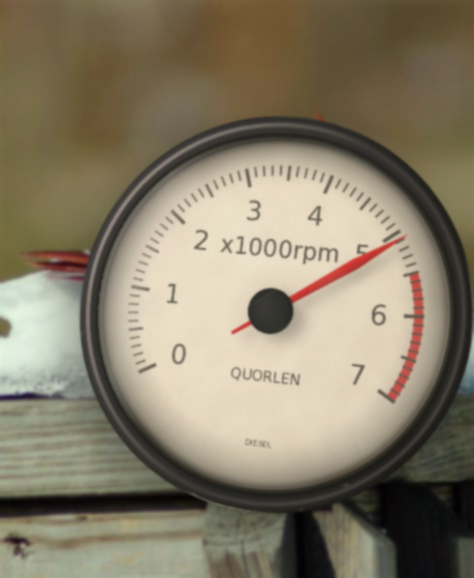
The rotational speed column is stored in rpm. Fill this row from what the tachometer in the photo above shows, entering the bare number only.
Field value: 5100
